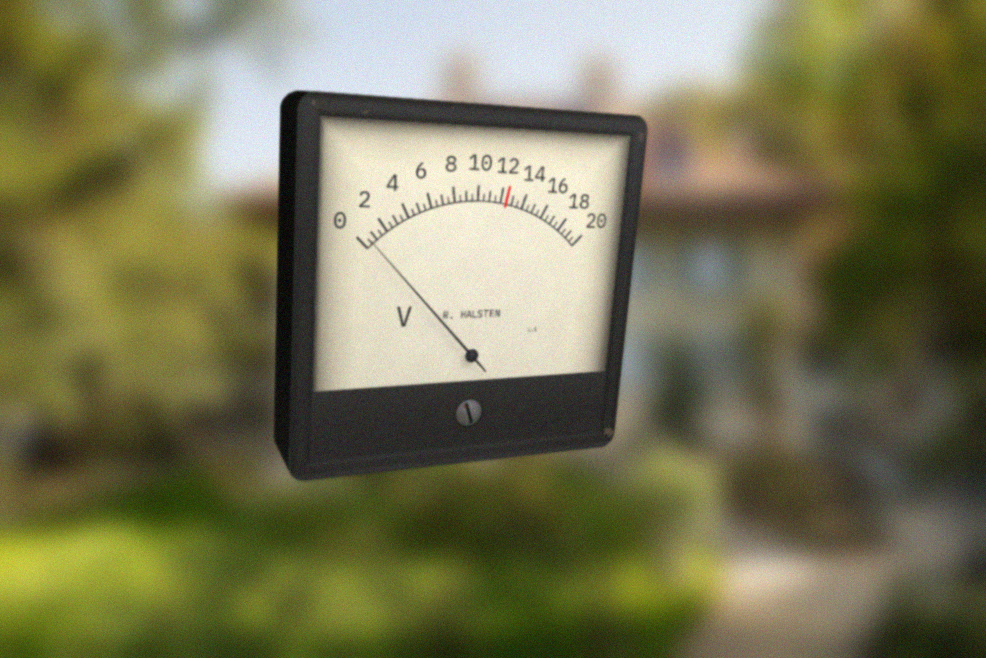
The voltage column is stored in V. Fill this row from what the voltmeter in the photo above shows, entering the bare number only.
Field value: 0.5
